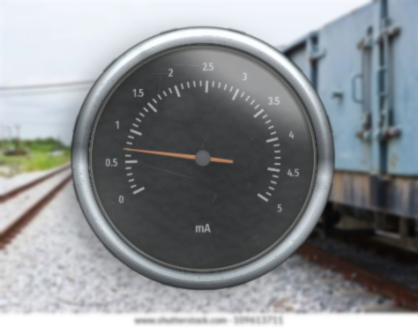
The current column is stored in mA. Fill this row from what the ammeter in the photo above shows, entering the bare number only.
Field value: 0.7
